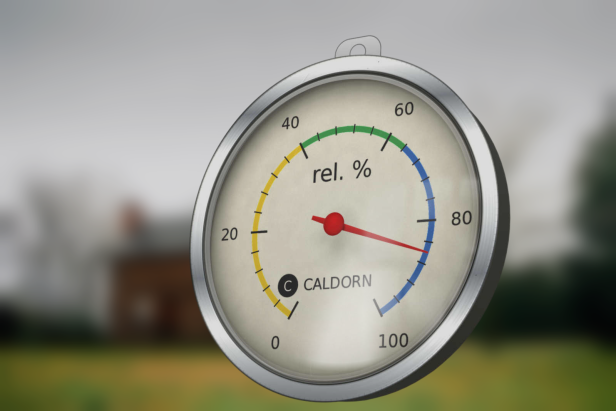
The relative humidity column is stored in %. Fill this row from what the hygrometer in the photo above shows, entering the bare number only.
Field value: 86
